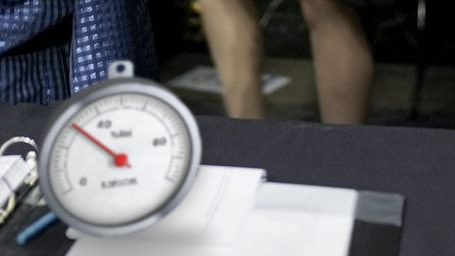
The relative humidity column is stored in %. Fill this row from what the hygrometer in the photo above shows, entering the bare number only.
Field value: 30
